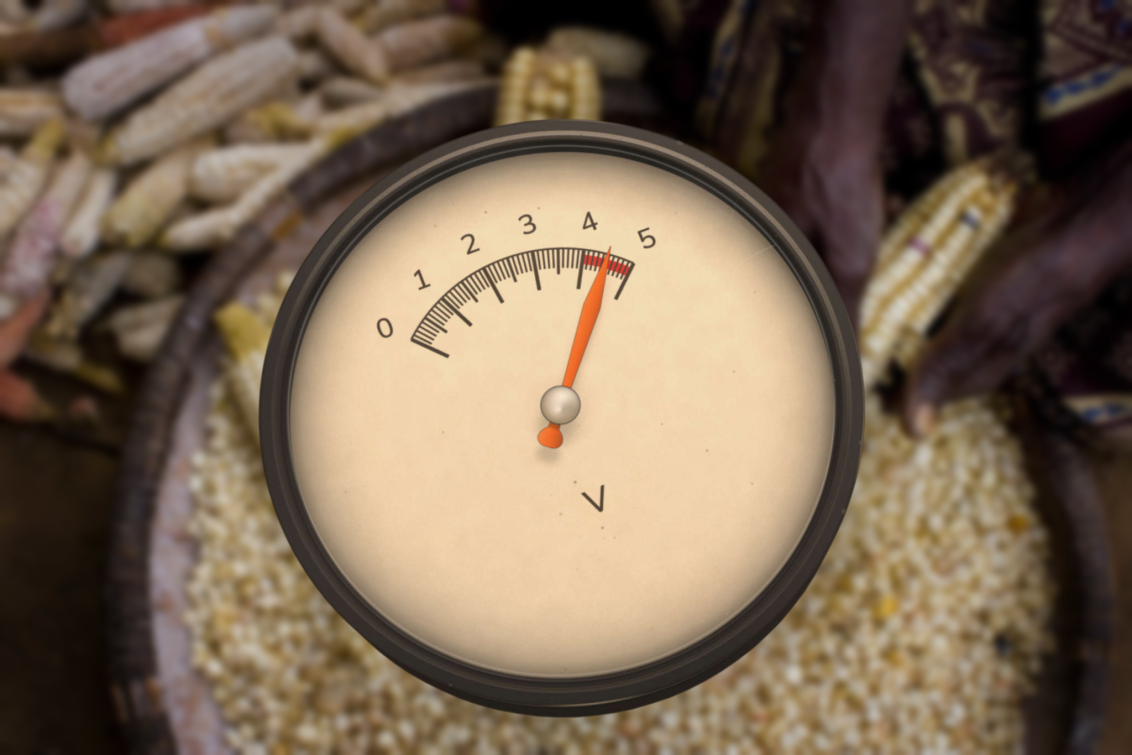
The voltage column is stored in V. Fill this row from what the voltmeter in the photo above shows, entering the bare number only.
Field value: 4.5
